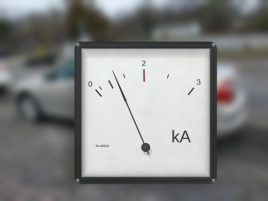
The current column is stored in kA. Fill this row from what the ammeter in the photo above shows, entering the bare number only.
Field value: 1.25
